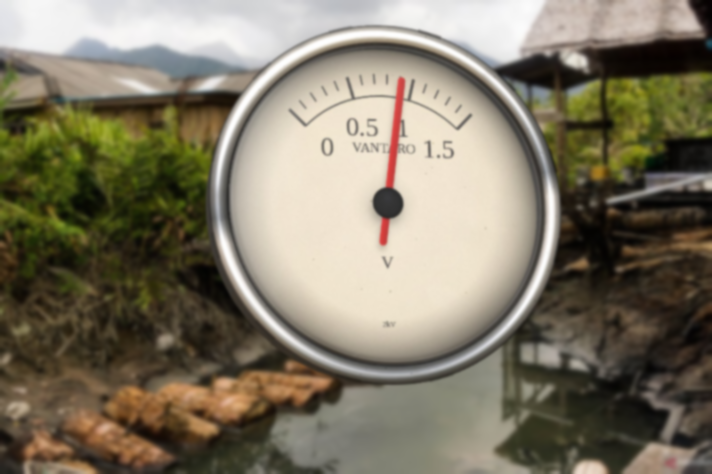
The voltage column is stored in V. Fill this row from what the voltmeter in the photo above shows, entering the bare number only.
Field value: 0.9
